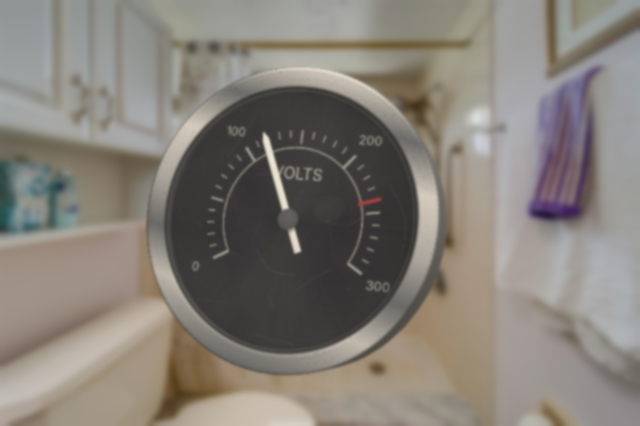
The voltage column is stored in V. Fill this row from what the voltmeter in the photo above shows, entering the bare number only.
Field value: 120
